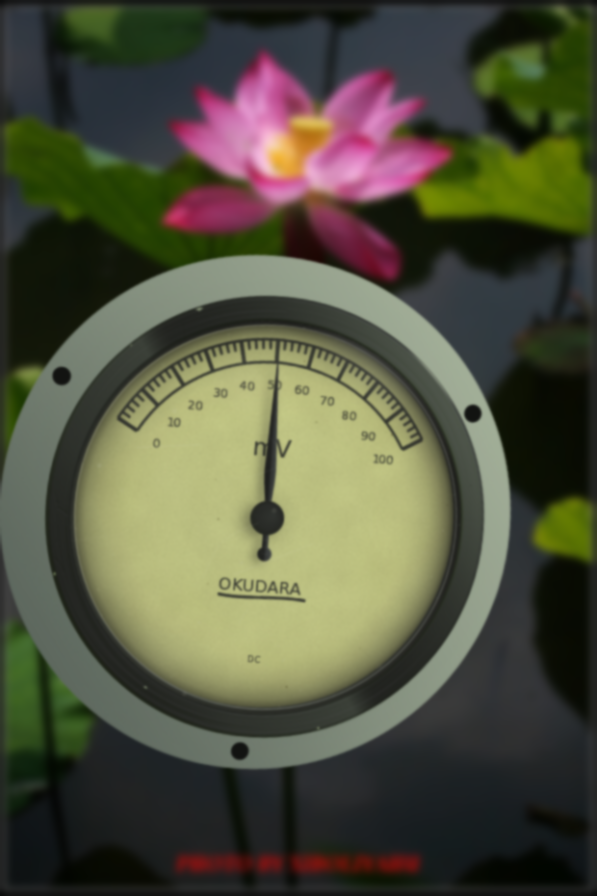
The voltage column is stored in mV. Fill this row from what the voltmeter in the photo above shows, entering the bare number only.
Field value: 50
